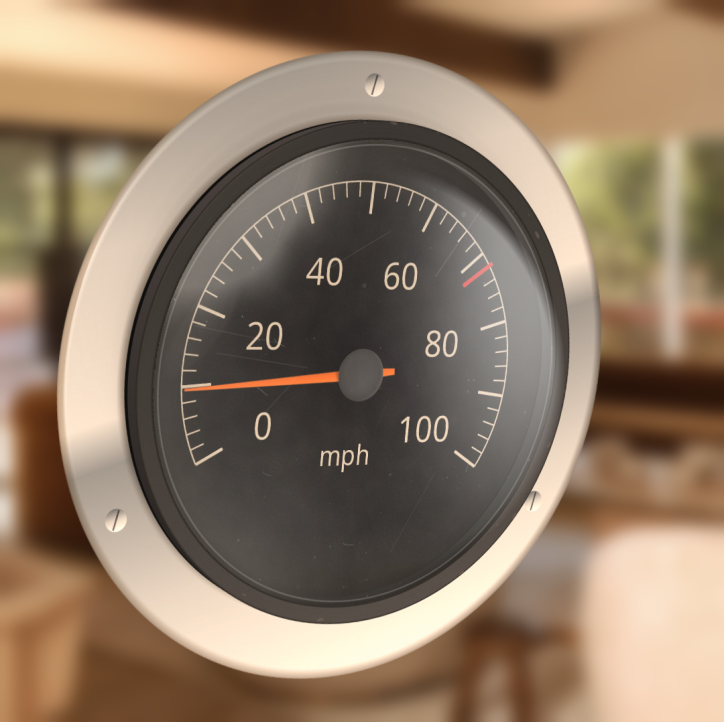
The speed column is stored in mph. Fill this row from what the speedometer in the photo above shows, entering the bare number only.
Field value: 10
